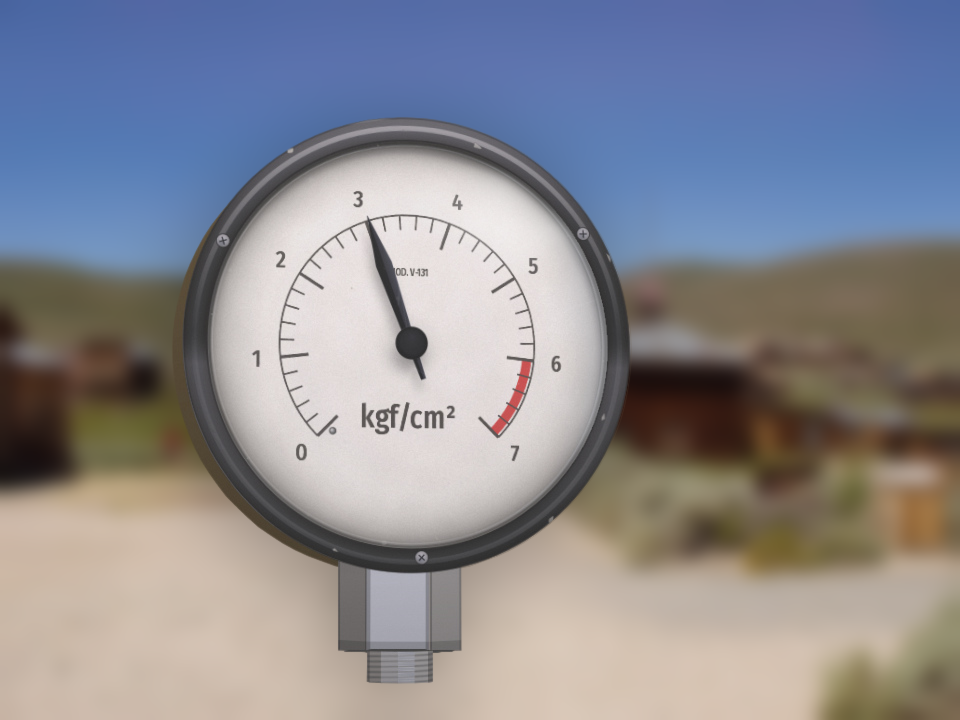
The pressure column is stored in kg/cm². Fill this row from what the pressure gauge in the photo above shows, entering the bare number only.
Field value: 3
